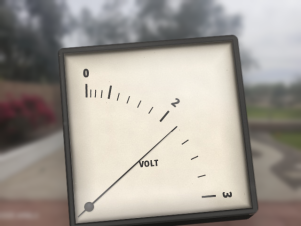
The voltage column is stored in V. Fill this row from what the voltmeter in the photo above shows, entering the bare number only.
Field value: 2.2
